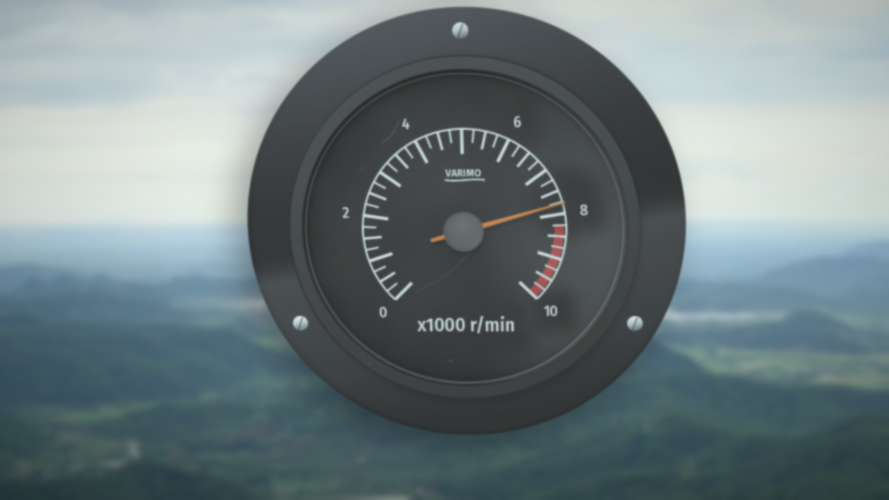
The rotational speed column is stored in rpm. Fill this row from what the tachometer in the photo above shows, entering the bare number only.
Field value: 7750
